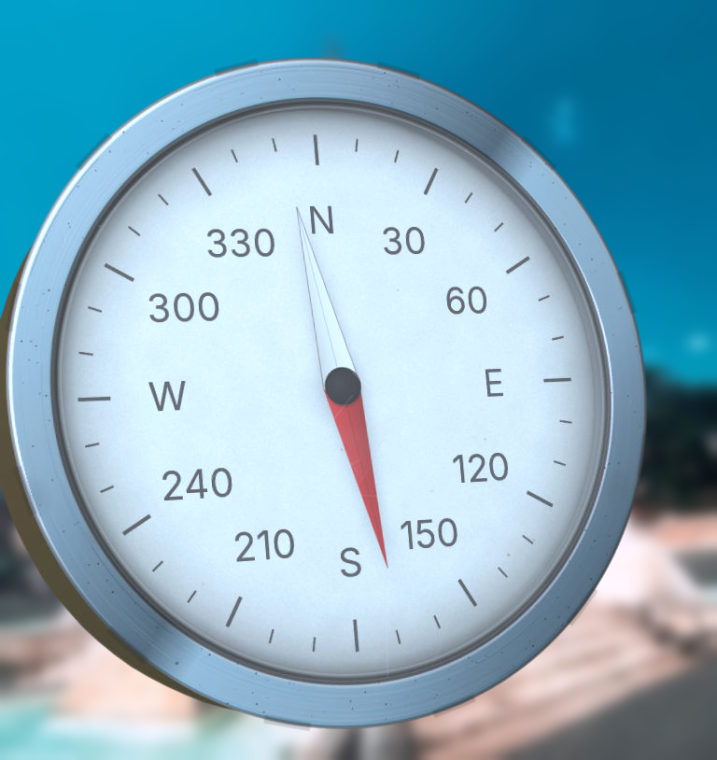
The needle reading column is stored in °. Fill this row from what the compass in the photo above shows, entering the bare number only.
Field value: 170
